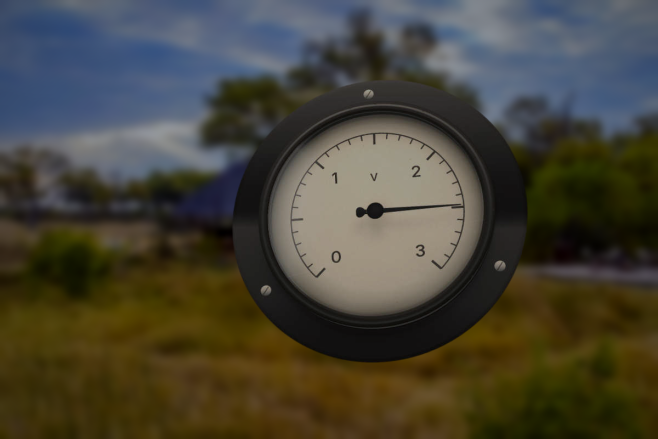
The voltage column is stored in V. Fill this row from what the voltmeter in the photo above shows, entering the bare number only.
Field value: 2.5
